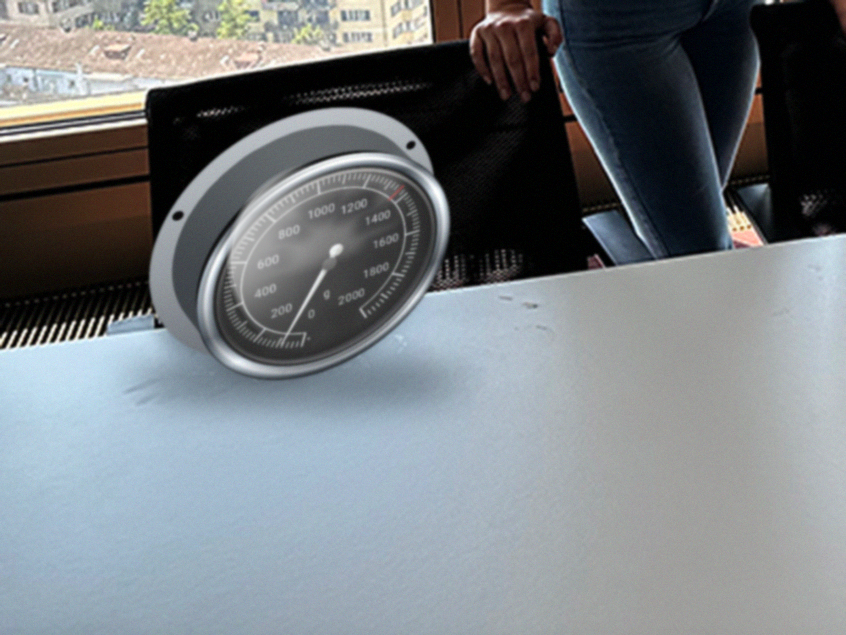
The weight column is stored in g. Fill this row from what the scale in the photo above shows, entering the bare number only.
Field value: 100
